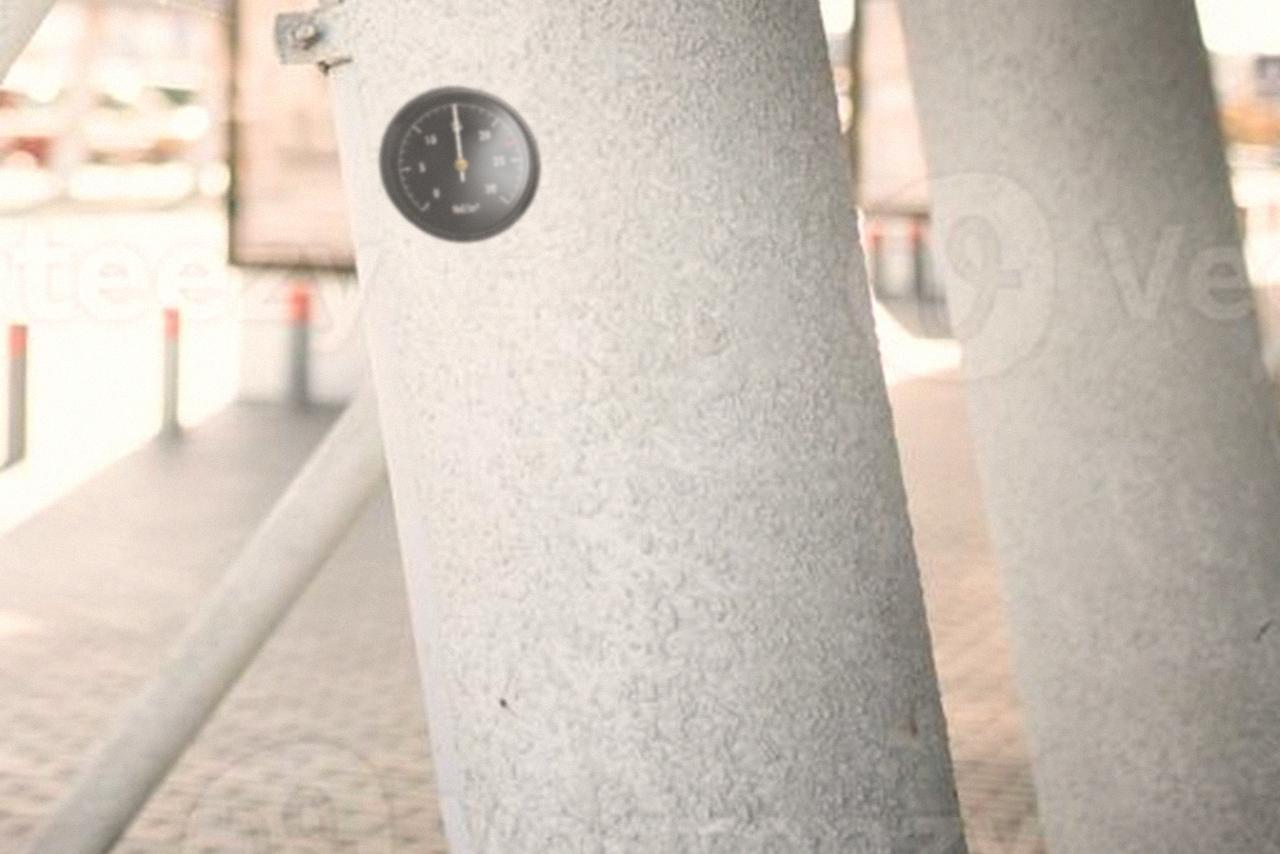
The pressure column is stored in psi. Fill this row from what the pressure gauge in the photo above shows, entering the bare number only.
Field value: 15
